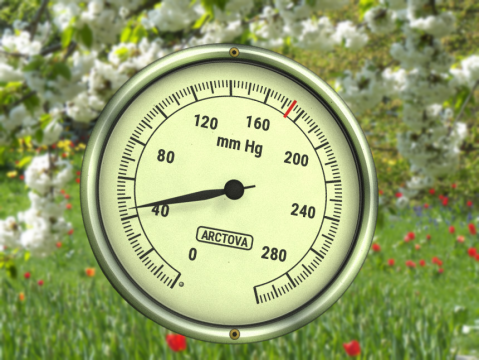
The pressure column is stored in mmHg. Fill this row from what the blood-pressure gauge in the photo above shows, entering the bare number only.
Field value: 44
